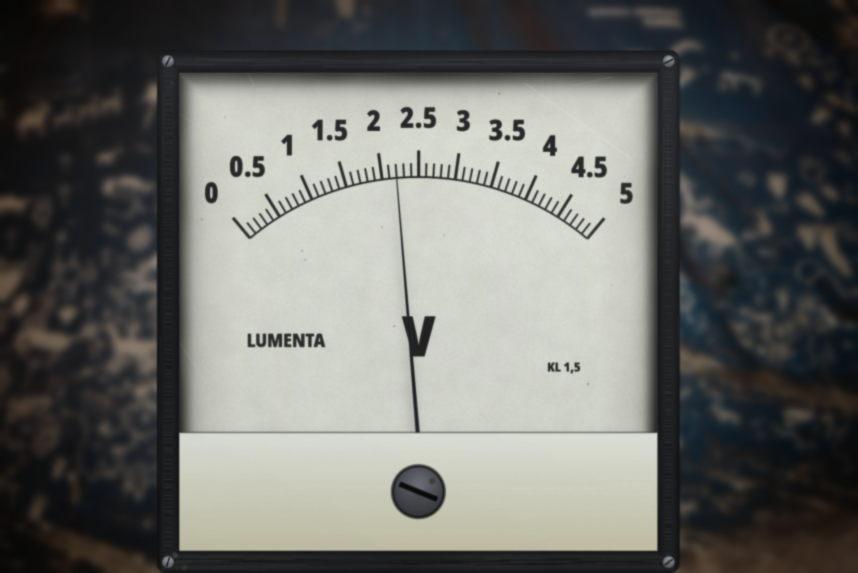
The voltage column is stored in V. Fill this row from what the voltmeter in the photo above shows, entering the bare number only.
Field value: 2.2
